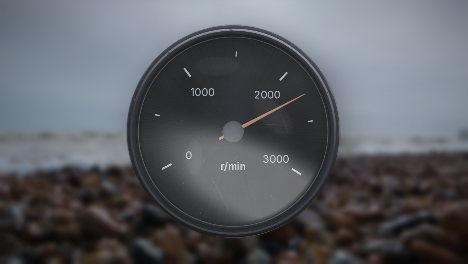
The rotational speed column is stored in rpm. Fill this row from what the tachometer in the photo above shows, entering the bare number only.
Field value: 2250
